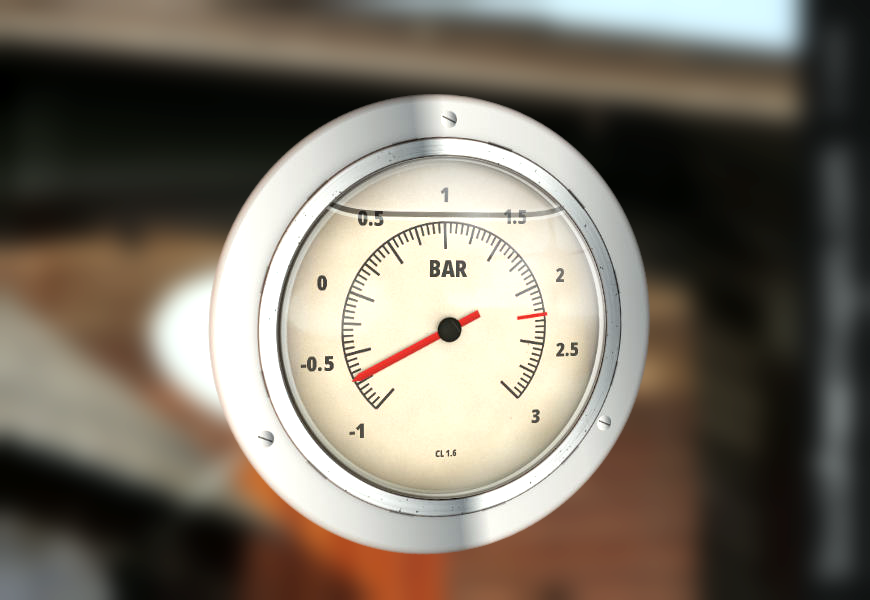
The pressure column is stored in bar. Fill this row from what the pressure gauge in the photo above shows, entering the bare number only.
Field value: -0.7
